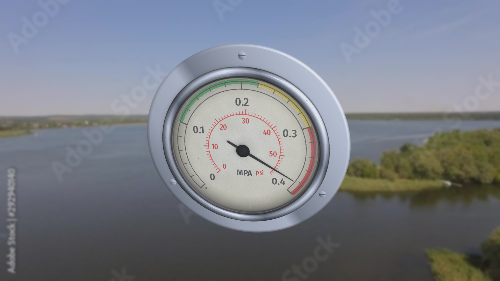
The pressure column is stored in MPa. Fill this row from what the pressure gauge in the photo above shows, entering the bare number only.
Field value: 0.38
